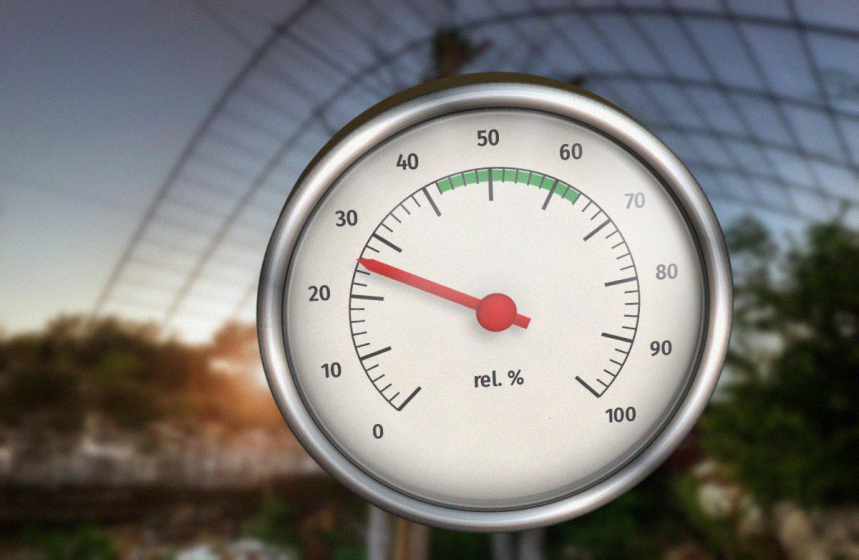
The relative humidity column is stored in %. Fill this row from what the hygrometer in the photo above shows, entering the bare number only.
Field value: 26
